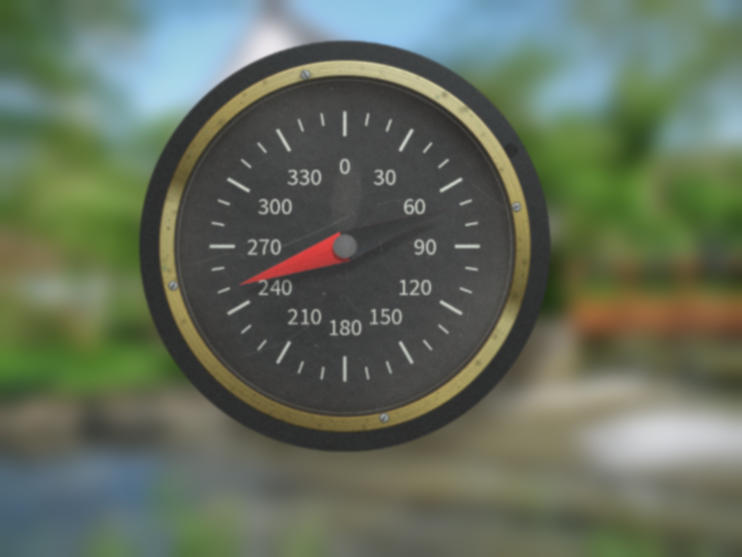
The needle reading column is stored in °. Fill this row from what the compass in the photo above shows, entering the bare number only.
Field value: 250
